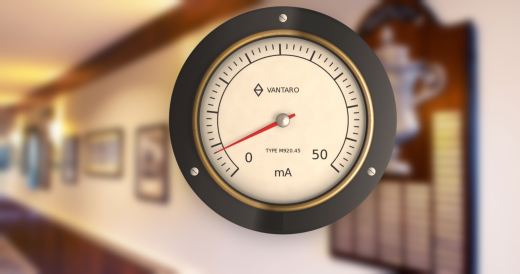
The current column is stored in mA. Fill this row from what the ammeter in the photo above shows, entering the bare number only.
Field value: 4
